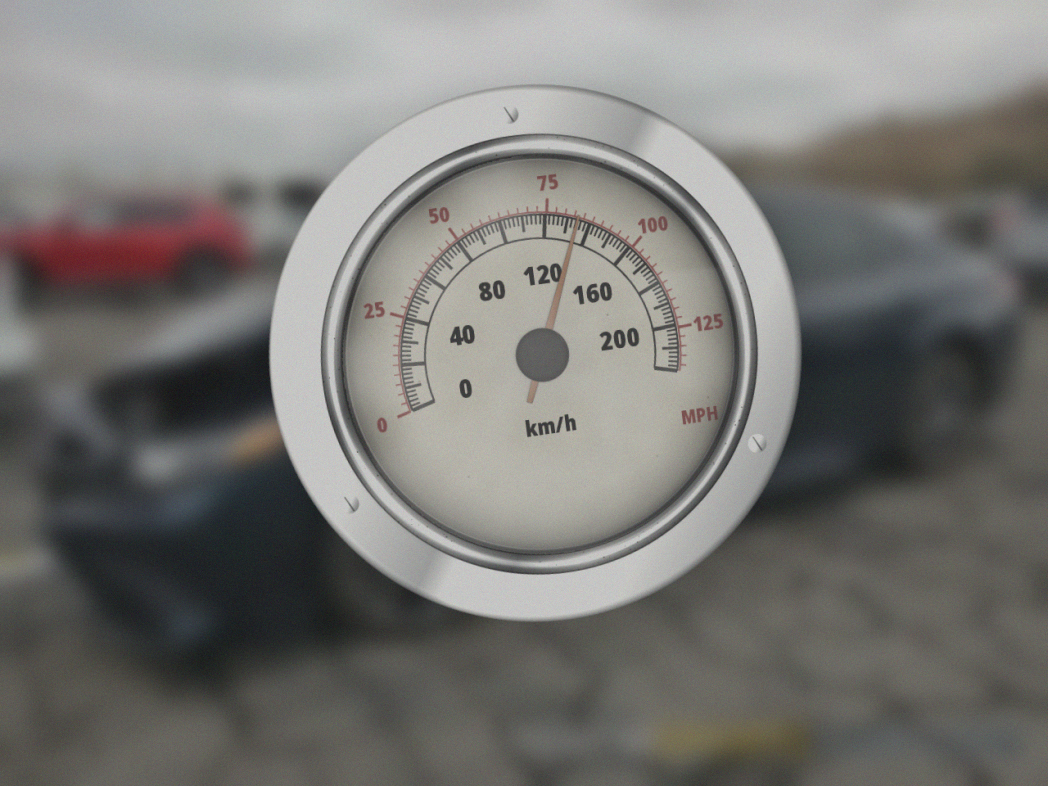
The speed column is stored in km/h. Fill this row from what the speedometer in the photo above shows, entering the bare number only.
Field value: 134
